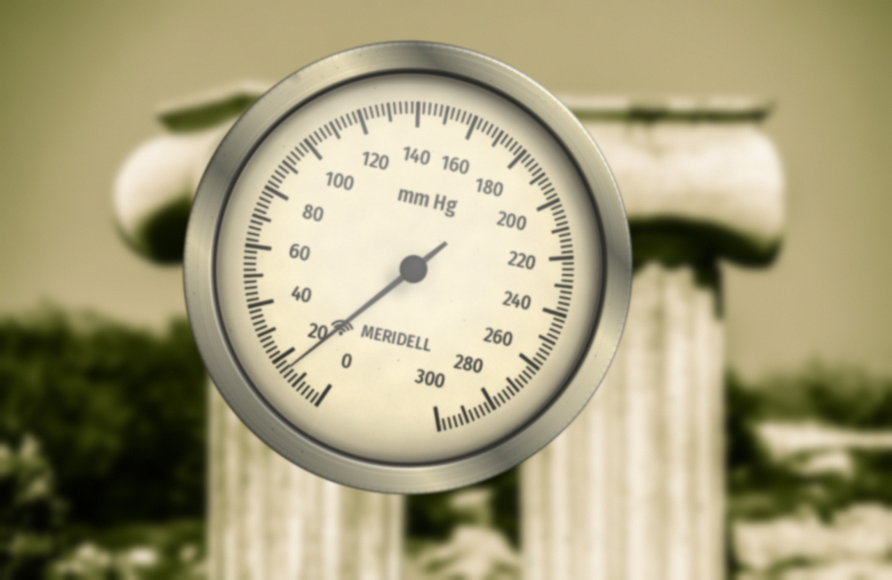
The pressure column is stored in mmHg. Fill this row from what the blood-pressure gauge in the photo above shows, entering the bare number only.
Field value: 16
